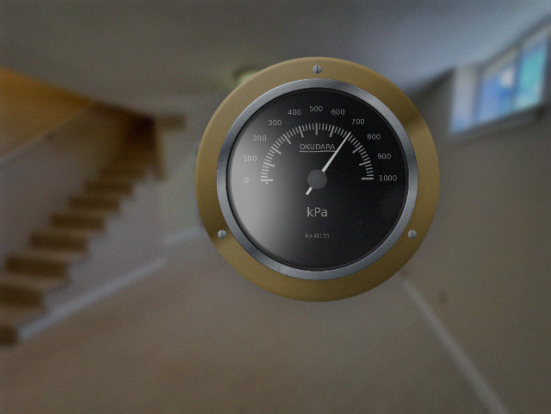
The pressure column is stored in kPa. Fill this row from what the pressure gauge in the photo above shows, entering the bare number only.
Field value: 700
